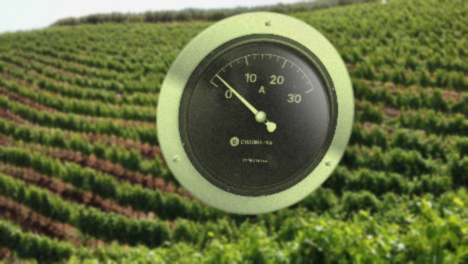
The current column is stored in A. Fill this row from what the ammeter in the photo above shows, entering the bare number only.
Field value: 2
